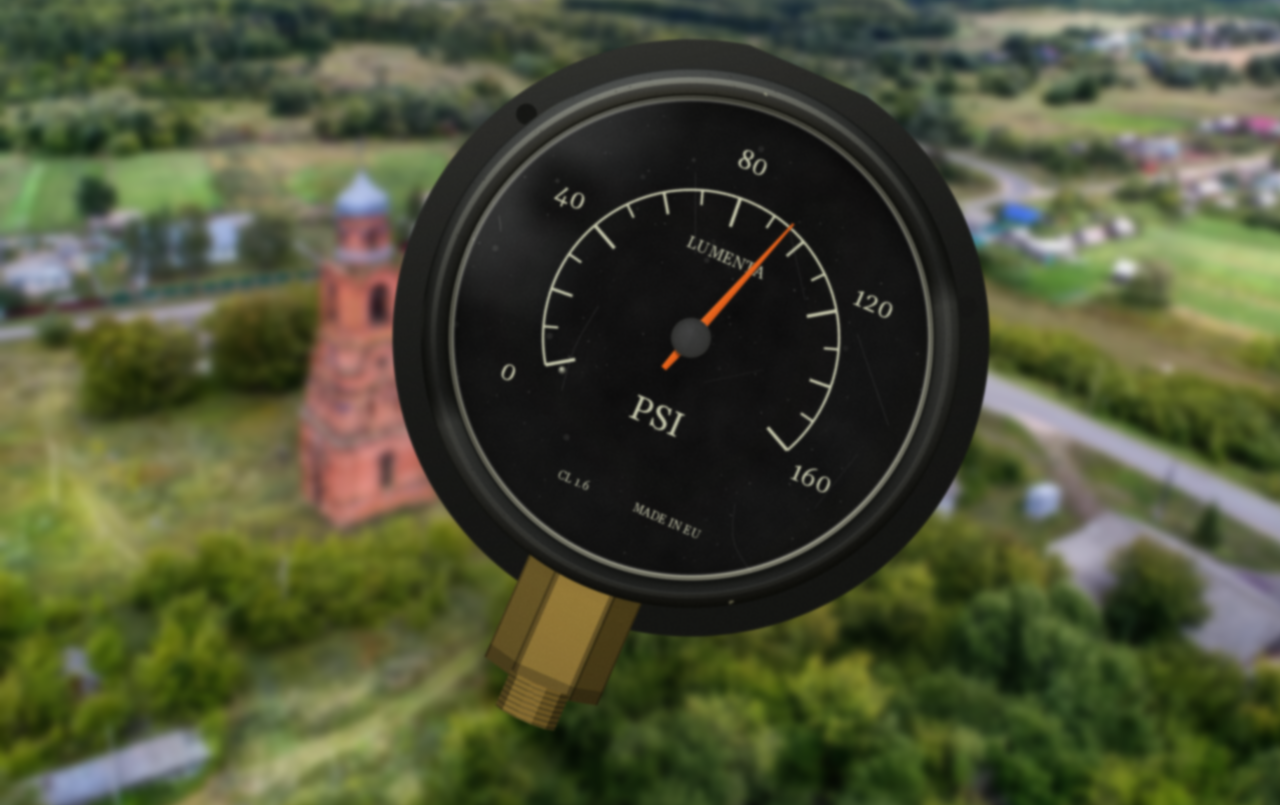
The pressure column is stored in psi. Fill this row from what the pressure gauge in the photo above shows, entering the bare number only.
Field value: 95
